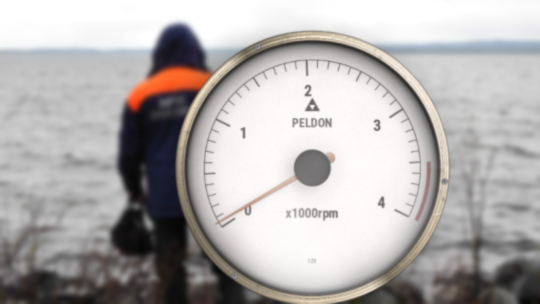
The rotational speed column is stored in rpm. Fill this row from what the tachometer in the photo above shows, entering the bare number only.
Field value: 50
